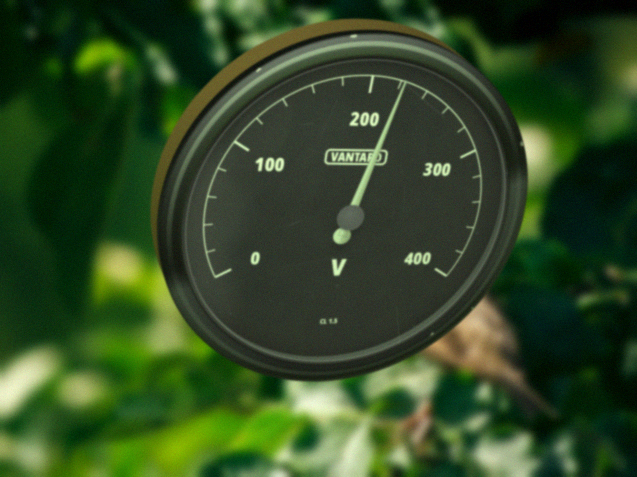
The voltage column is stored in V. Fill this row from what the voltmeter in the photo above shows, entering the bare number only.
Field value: 220
